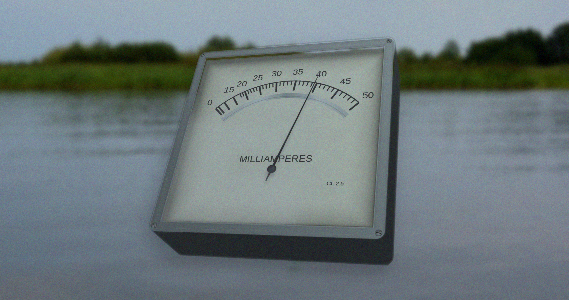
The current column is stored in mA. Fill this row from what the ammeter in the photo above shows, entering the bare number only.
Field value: 40
